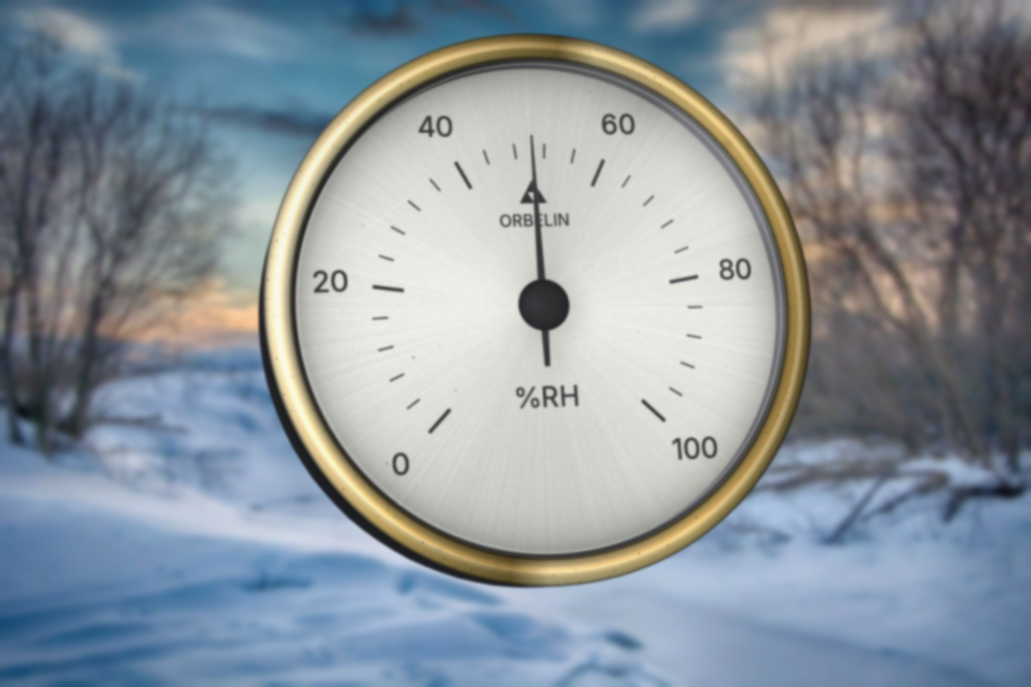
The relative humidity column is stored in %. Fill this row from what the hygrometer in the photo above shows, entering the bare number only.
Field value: 50
